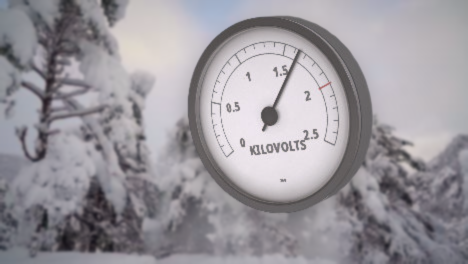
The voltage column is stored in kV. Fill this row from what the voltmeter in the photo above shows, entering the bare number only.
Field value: 1.65
